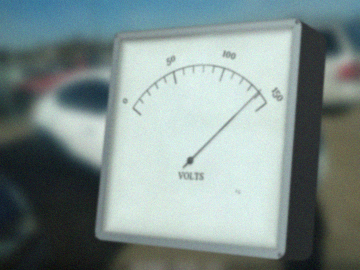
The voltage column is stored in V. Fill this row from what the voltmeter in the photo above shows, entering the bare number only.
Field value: 140
